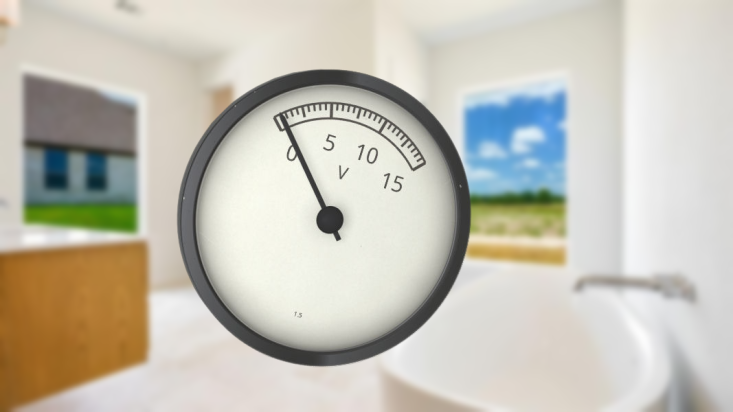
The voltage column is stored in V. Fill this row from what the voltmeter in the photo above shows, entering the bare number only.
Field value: 0.5
